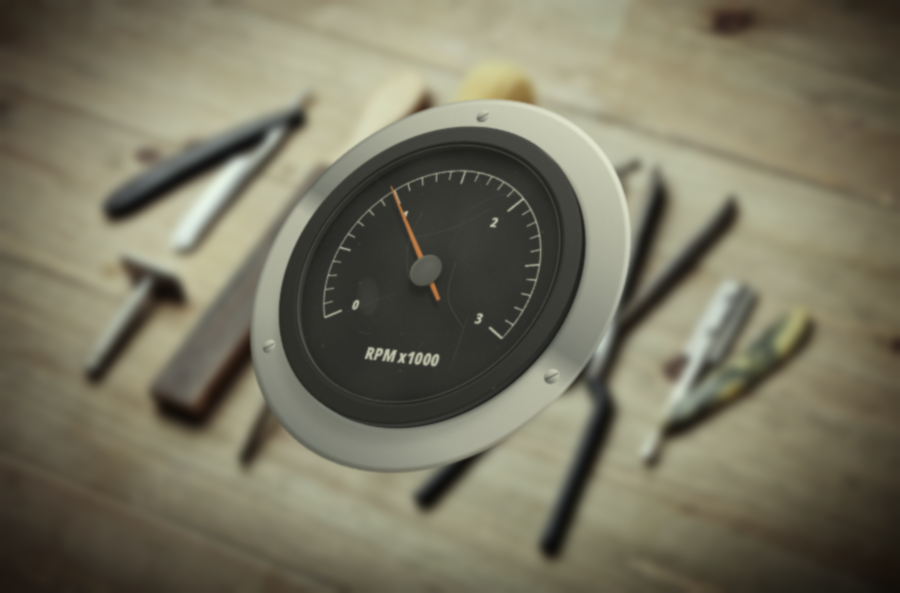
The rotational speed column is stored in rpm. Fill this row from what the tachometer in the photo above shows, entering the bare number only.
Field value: 1000
